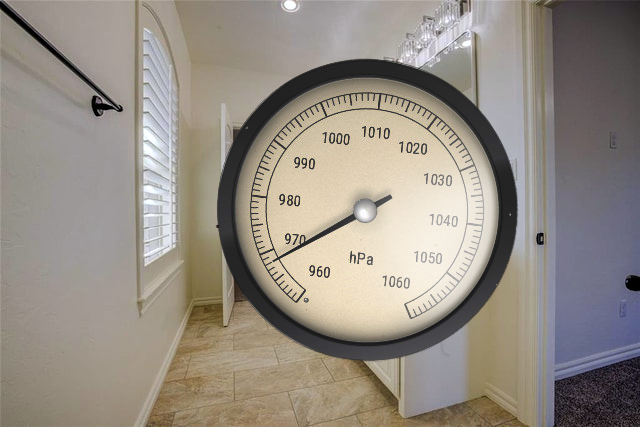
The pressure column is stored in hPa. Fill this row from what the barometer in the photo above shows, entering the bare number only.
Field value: 968
